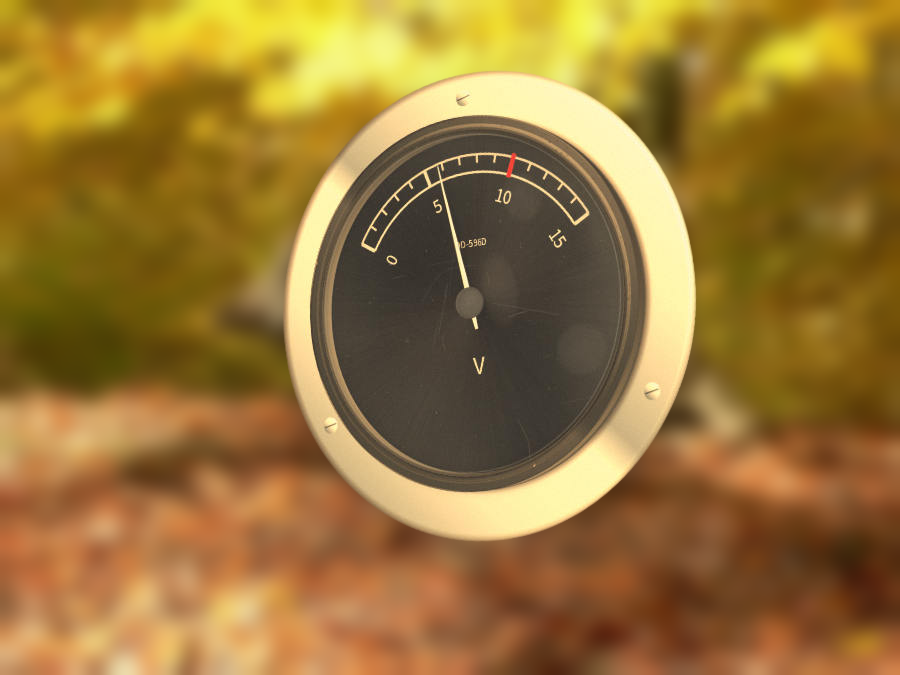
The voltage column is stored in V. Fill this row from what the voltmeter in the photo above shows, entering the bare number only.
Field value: 6
